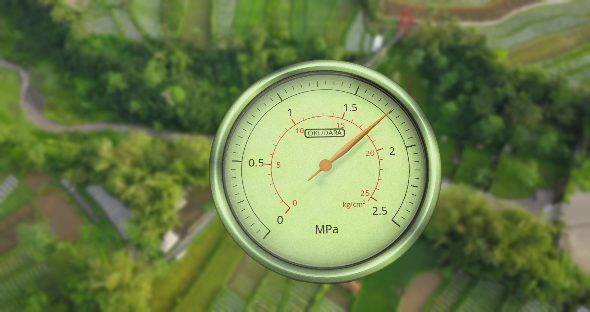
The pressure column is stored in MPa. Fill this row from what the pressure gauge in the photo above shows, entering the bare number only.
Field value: 1.75
